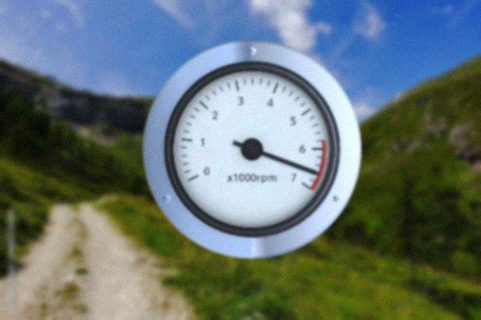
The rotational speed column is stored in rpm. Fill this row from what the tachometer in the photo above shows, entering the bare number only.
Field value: 6600
